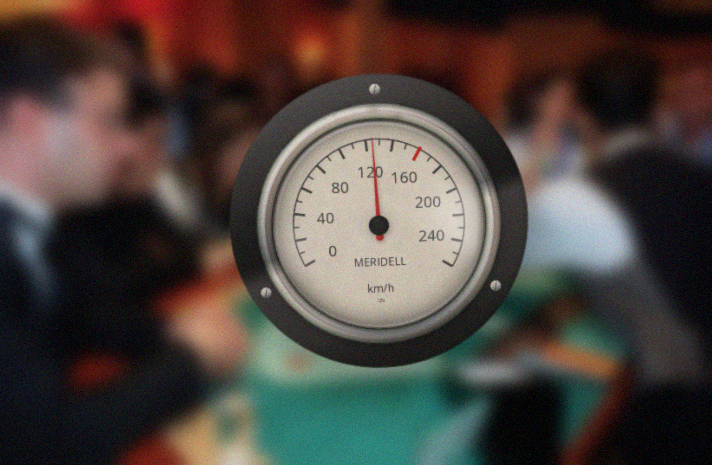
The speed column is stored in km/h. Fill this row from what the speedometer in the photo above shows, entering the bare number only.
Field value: 125
